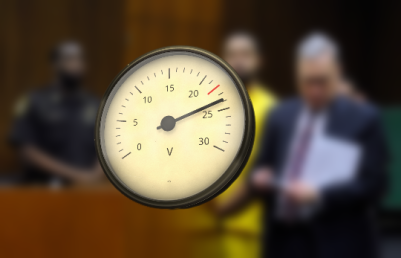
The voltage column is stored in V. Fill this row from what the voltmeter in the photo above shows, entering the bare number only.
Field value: 24
